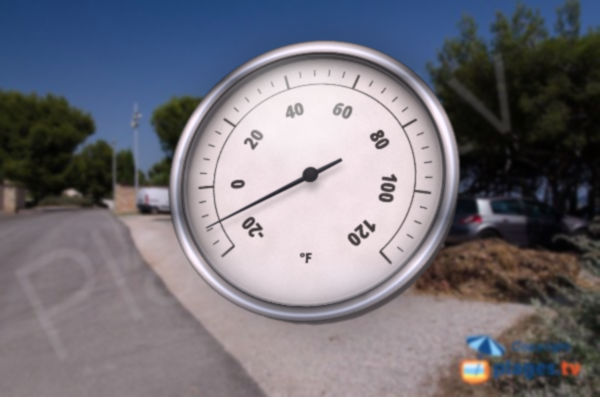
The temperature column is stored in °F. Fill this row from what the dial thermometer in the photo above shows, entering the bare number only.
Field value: -12
